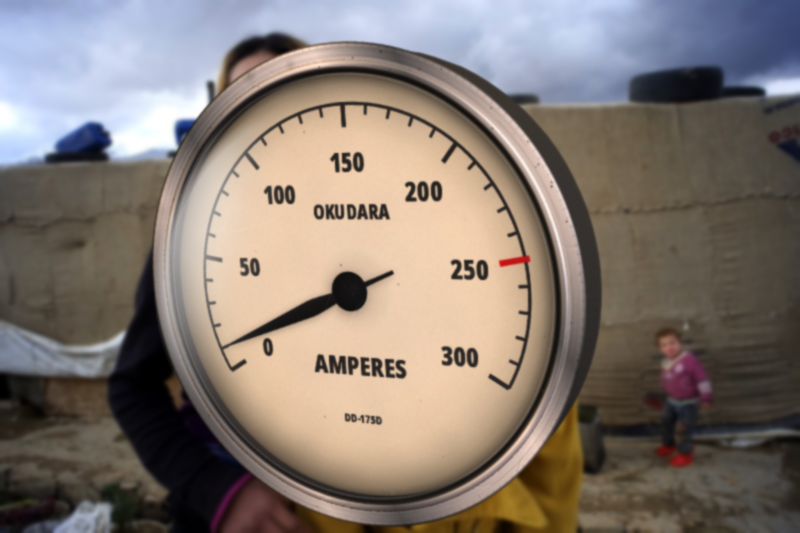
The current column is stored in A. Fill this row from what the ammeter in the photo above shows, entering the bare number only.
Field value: 10
